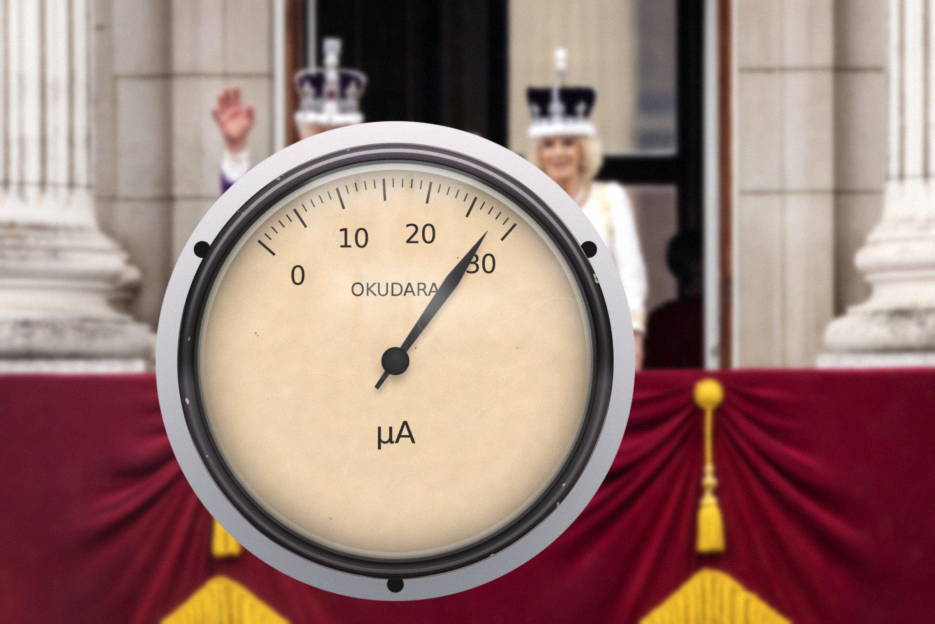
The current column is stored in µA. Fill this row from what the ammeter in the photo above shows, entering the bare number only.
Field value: 28
